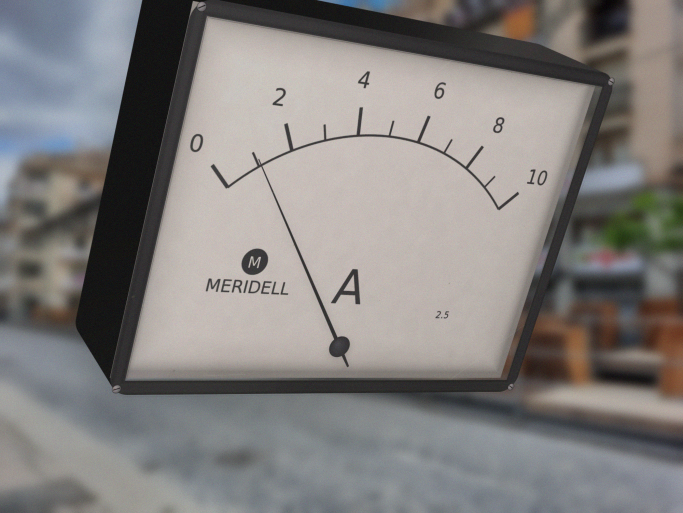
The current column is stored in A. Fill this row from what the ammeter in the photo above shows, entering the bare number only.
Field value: 1
